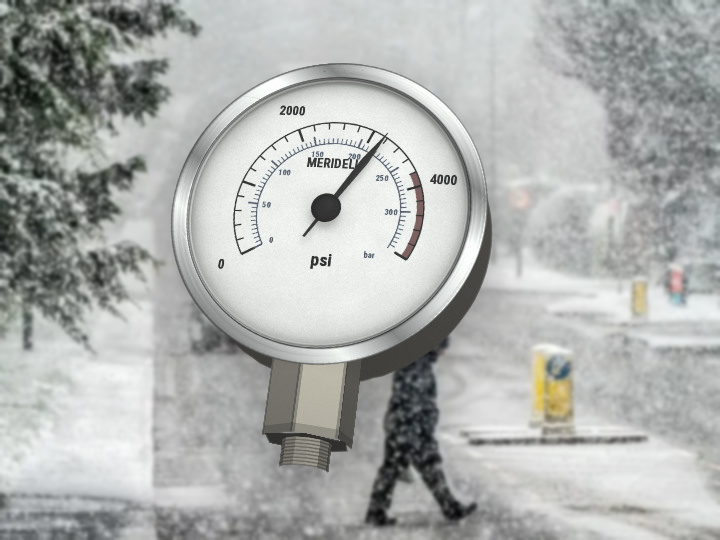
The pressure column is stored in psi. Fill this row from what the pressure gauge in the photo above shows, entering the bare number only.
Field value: 3200
